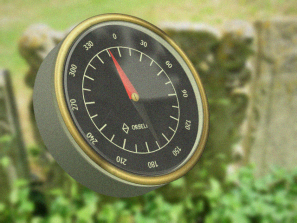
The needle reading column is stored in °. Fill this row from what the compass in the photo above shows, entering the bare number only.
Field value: 345
